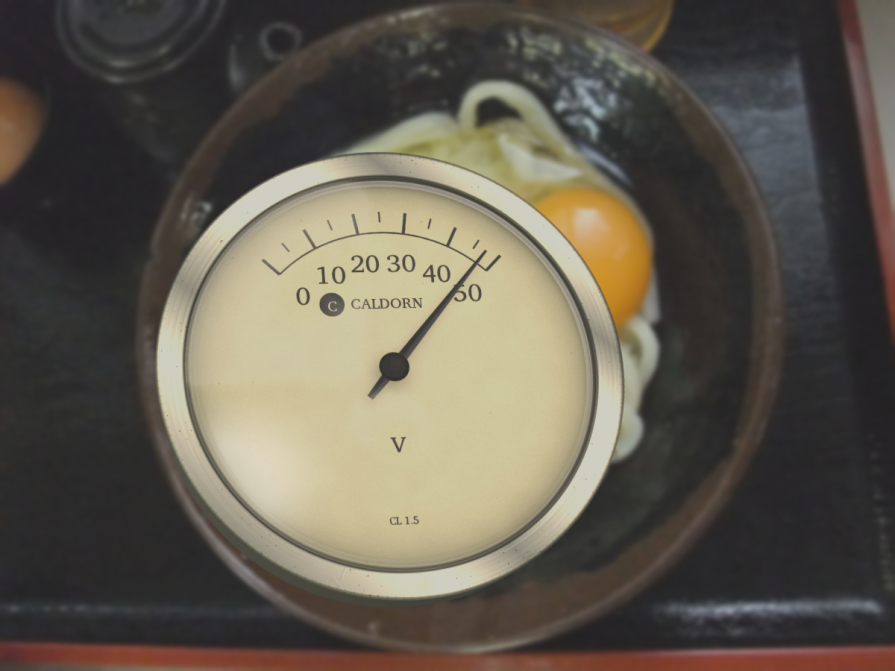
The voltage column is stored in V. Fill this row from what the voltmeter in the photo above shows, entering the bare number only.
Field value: 47.5
